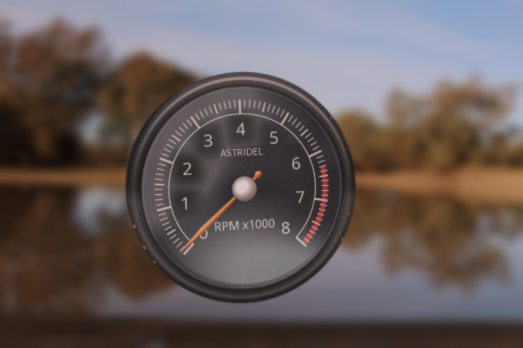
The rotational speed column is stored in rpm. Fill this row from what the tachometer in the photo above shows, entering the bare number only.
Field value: 100
